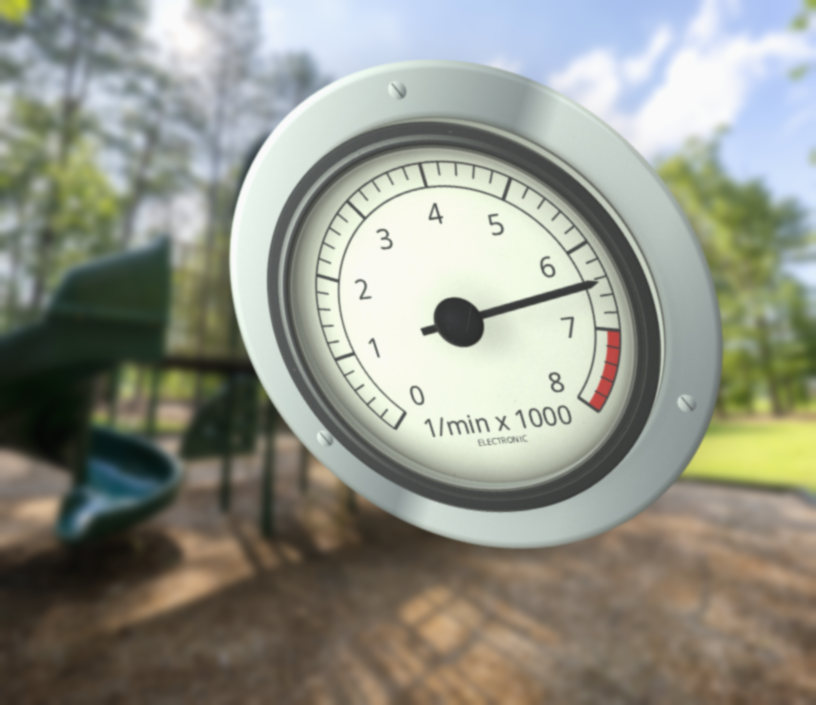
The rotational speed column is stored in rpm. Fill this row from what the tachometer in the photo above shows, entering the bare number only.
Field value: 6400
